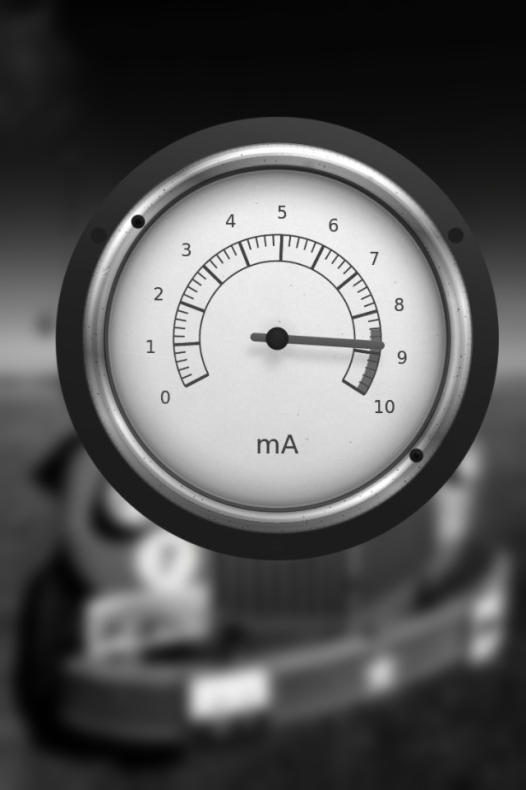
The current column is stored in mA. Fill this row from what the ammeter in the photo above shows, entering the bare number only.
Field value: 8.8
